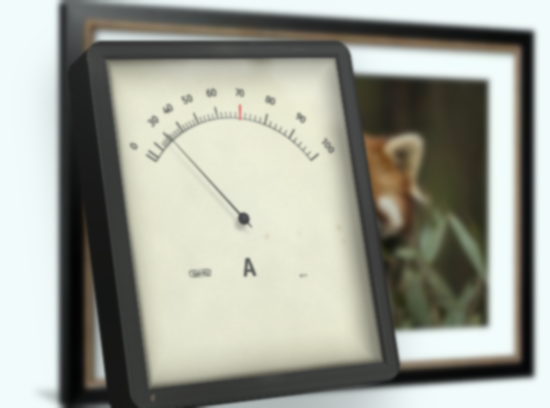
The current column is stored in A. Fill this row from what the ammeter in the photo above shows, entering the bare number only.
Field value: 30
